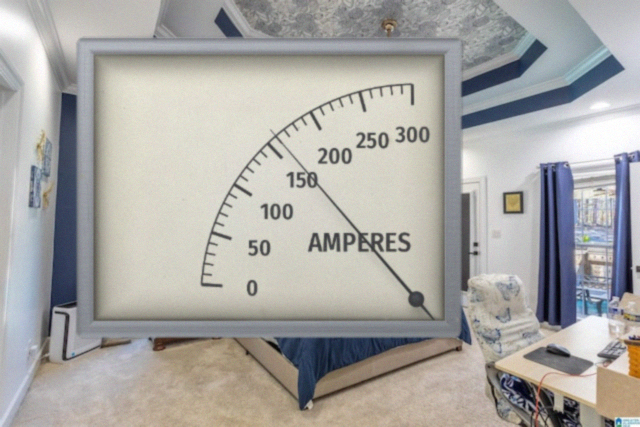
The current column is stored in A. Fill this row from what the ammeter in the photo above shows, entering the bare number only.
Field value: 160
